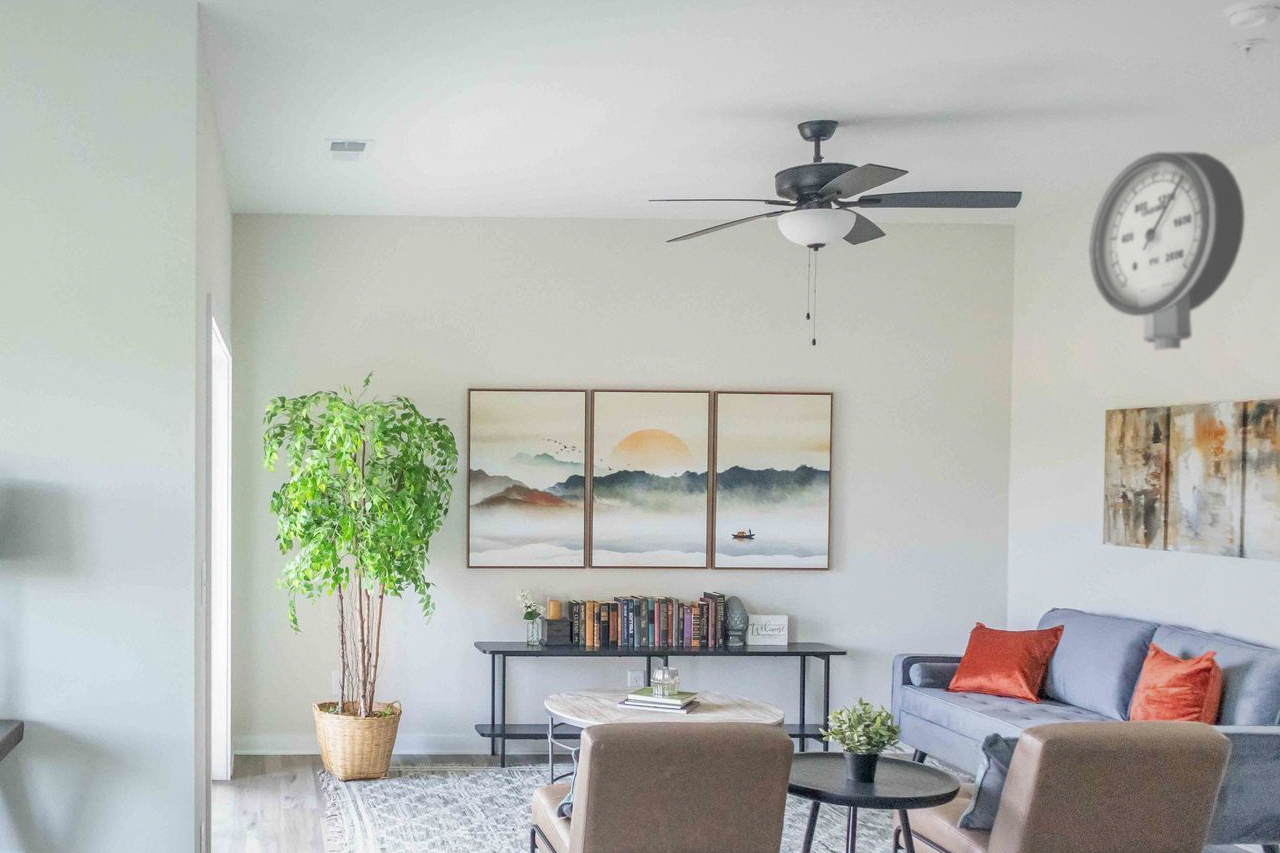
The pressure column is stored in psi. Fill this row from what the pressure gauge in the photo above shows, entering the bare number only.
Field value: 1300
